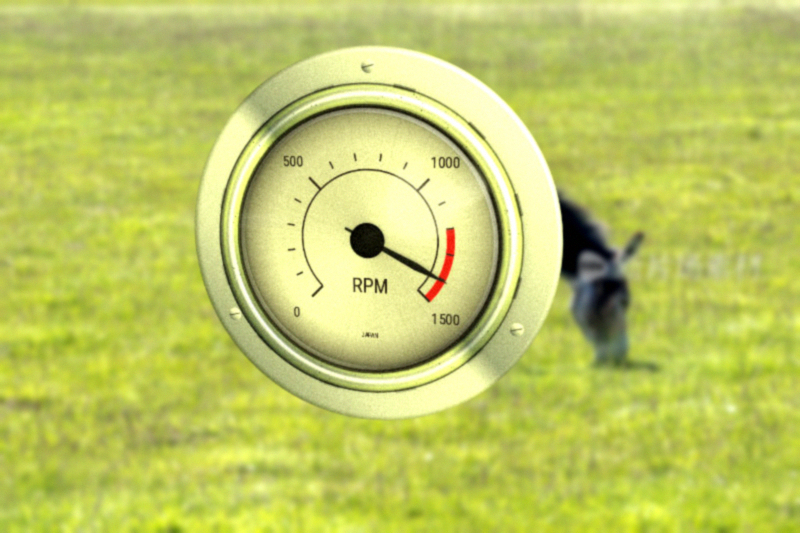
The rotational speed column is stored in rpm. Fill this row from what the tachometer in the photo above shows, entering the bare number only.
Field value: 1400
